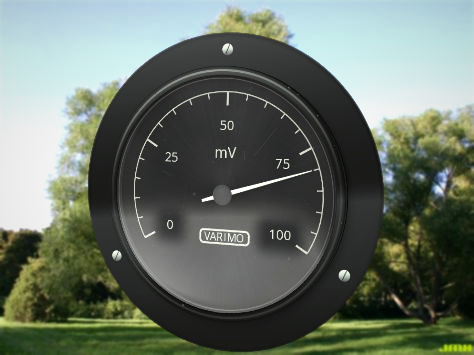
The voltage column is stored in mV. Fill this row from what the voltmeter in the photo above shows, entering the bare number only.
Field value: 80
